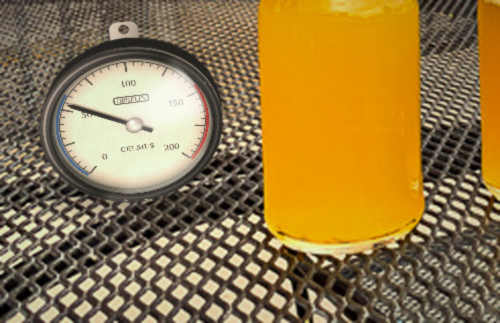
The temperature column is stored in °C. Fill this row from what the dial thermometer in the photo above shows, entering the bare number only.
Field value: 55
